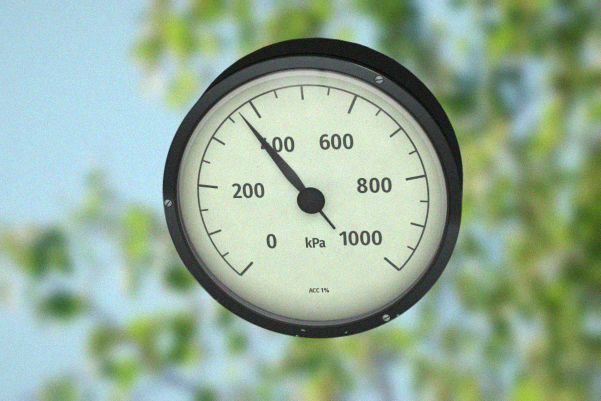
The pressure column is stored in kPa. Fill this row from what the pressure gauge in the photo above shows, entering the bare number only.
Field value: 375
